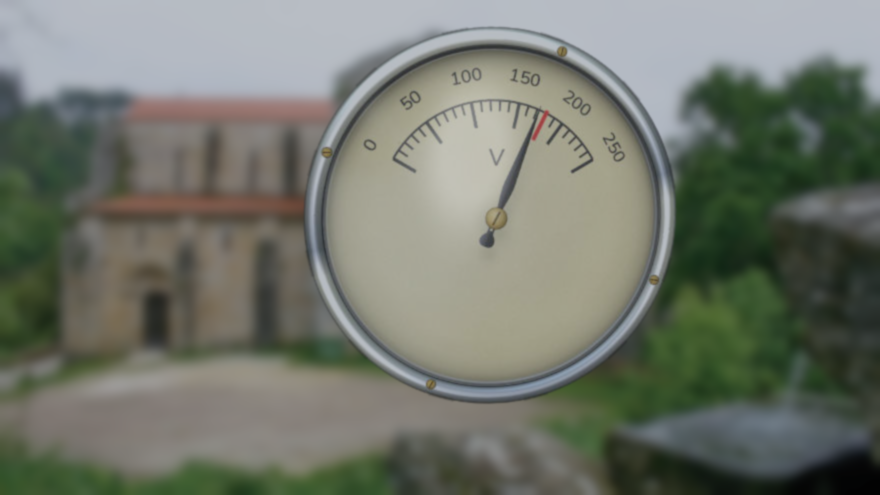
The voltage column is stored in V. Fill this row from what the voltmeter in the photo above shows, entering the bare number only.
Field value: 170
